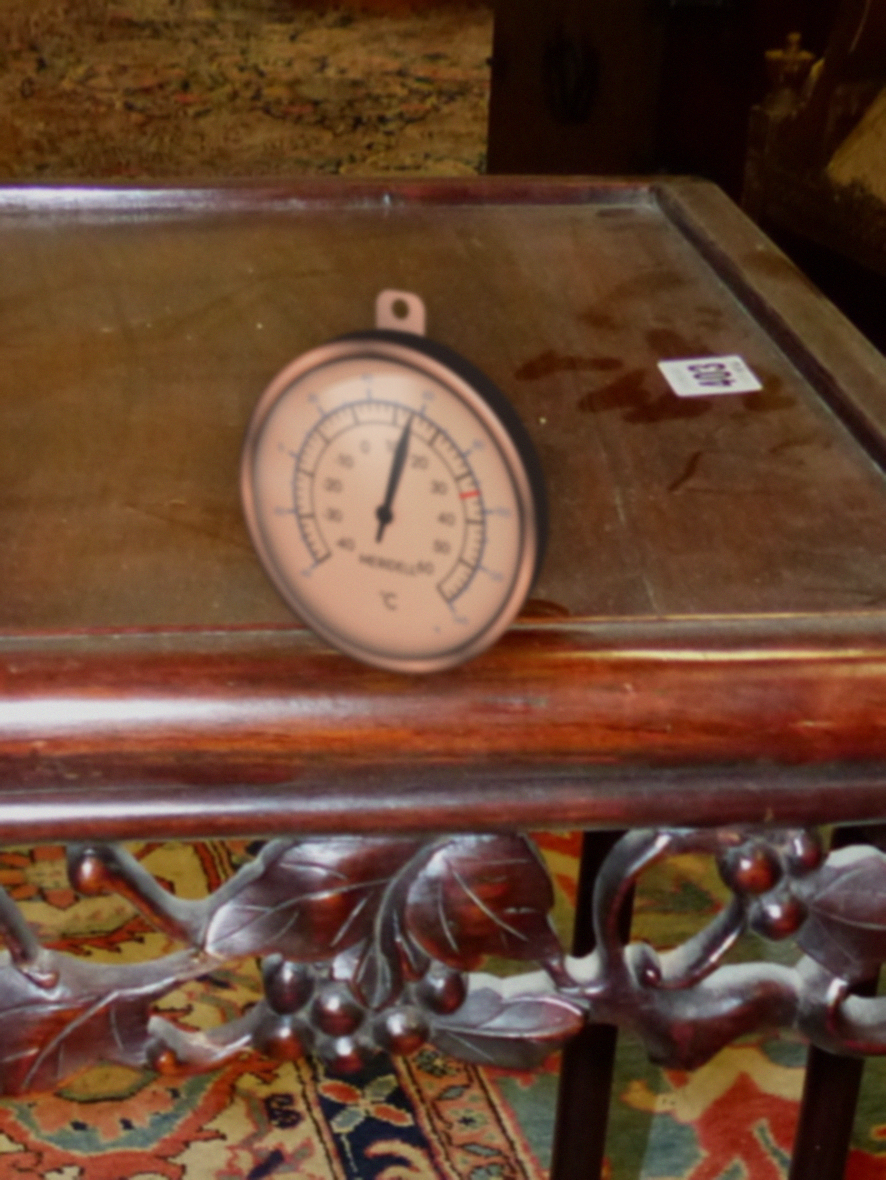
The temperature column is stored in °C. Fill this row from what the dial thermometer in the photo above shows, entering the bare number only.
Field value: 14
